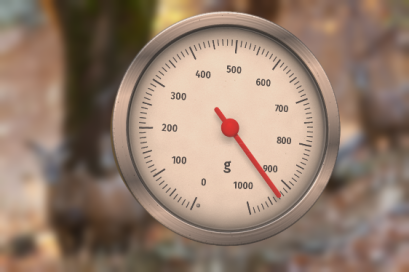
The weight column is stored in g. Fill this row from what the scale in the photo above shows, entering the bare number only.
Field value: 930
